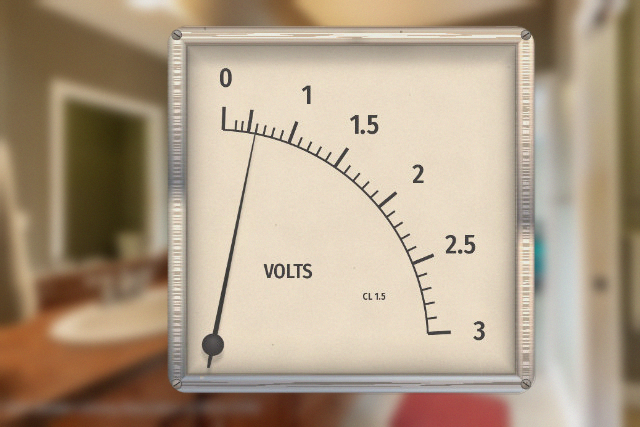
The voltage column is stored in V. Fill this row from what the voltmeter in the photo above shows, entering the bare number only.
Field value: 0.6
